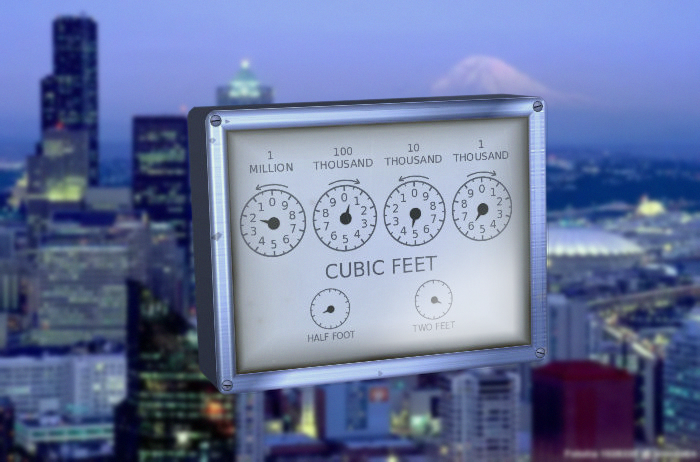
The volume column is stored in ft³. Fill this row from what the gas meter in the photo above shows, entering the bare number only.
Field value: 204600
